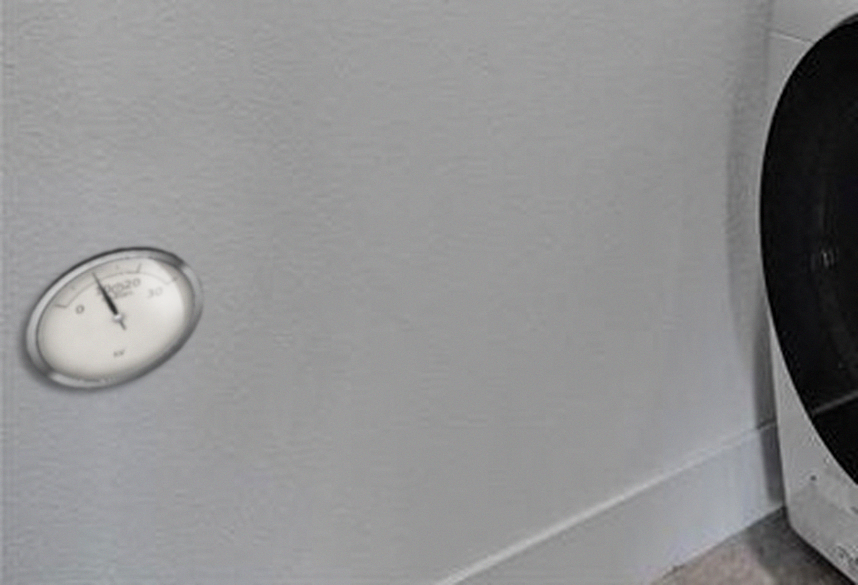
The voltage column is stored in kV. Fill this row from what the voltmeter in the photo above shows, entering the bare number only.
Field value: 10
